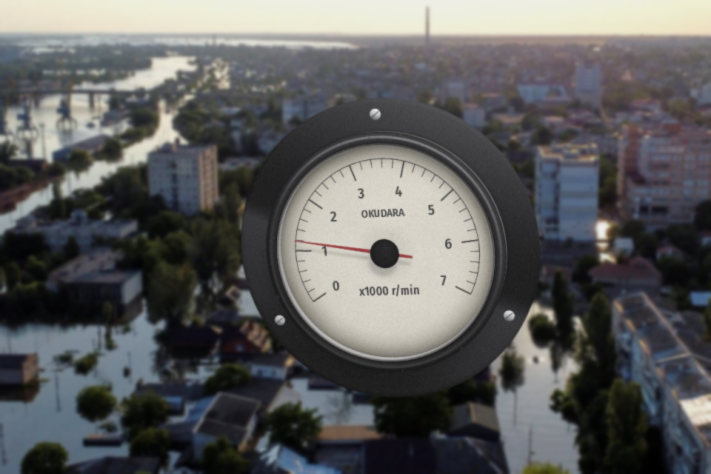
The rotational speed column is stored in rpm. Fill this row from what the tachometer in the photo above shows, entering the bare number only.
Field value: 1200
